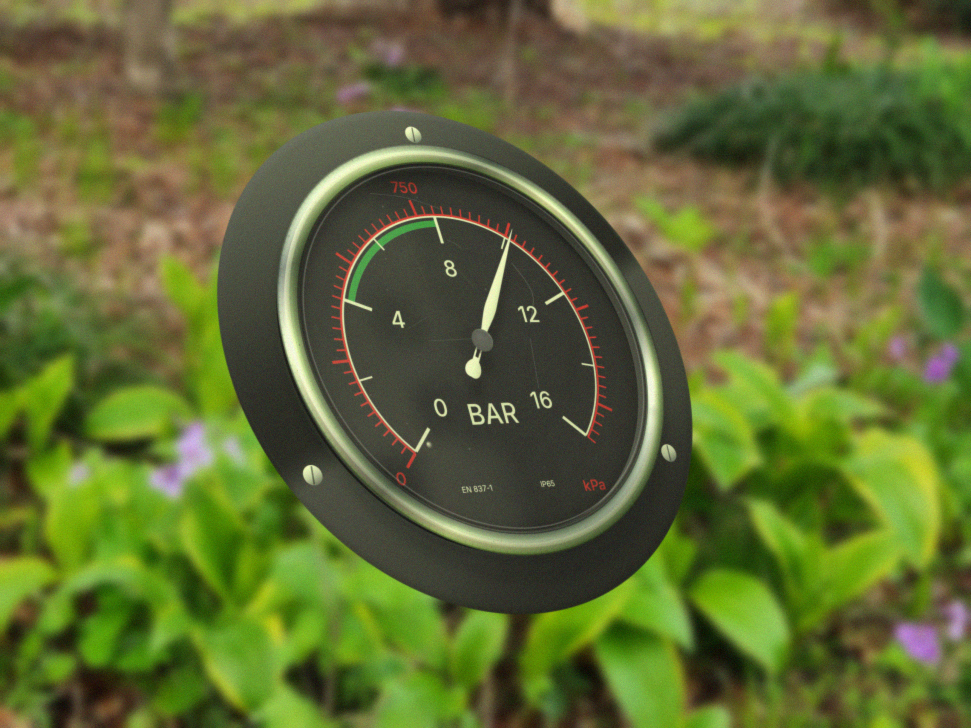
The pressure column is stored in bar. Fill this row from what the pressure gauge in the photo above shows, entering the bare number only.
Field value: 10
